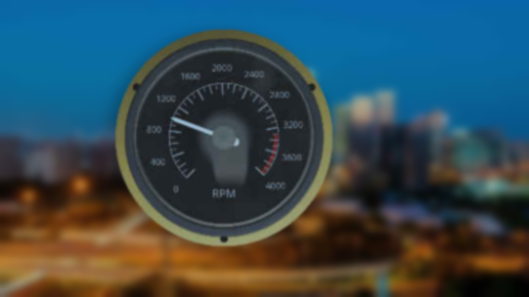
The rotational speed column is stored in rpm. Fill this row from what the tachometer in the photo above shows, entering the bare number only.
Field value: 1000
